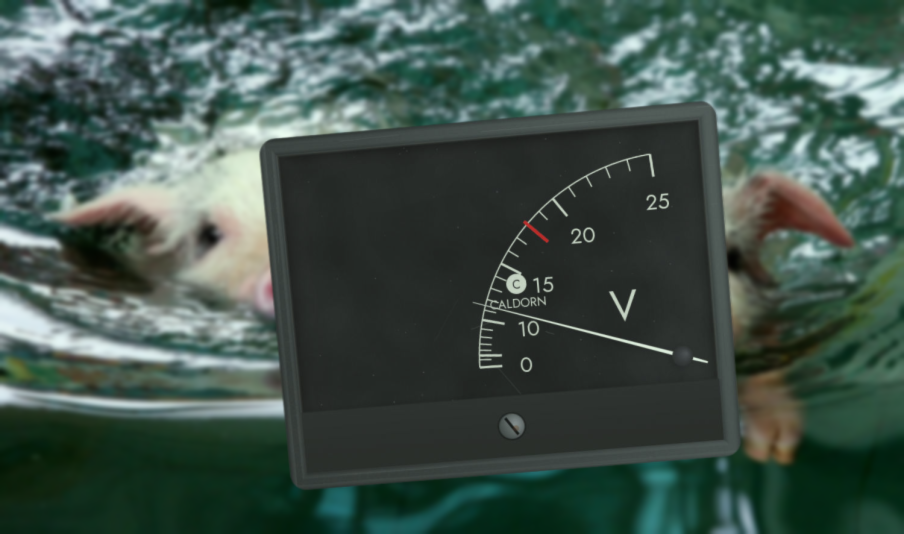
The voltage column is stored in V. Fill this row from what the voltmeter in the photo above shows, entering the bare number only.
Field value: 11.5
